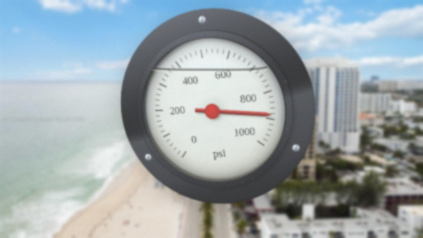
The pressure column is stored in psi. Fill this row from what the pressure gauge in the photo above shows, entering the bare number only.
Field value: 880
